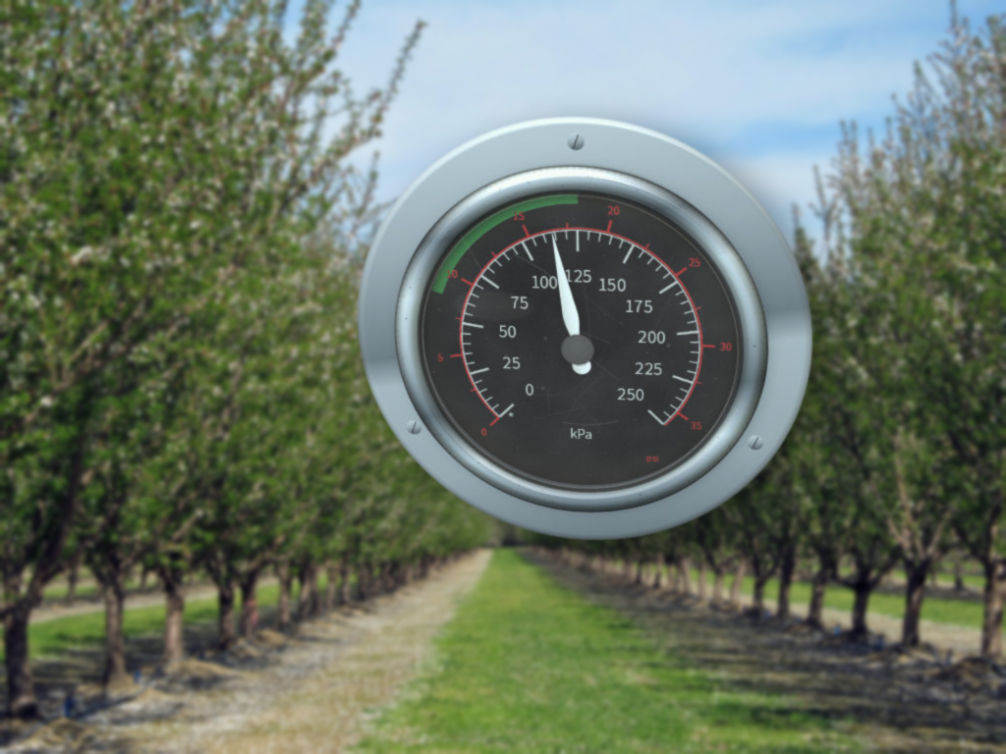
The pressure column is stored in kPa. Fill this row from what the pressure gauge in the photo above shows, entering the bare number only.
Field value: 115
